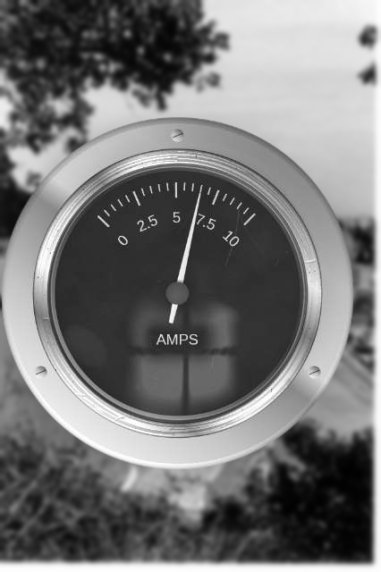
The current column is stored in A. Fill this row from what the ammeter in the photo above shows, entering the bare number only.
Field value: 6.5
